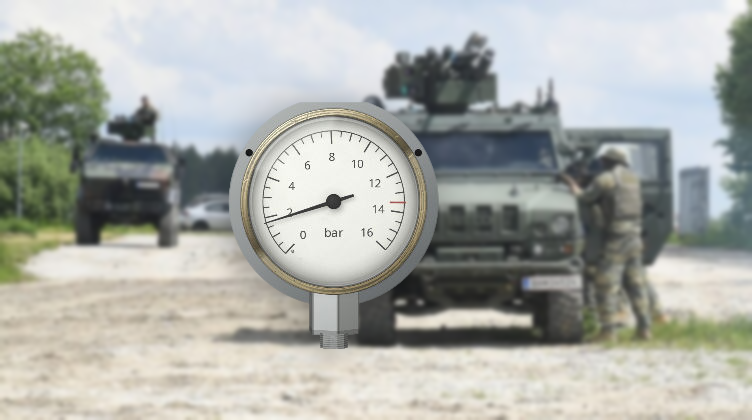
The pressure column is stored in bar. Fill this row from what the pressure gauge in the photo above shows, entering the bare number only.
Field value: 1.75
